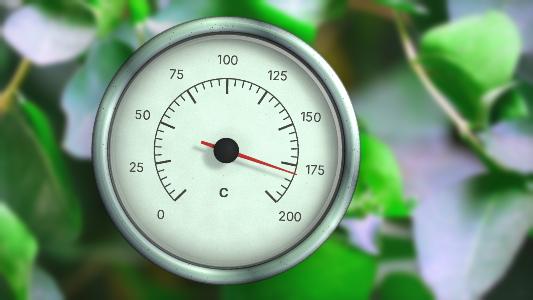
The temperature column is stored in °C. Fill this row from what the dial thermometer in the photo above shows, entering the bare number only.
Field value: 180
